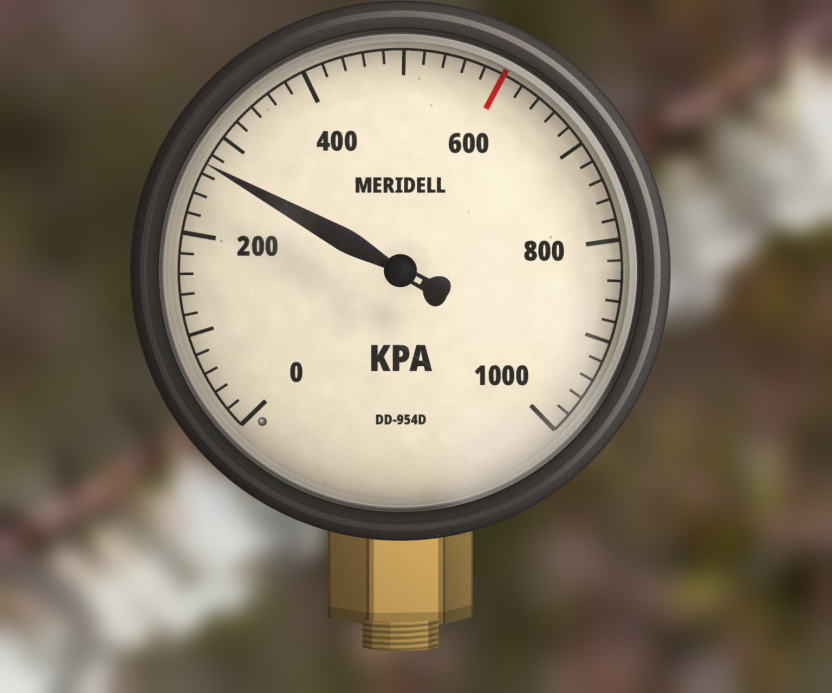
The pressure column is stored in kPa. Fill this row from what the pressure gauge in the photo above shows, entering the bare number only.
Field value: 270
